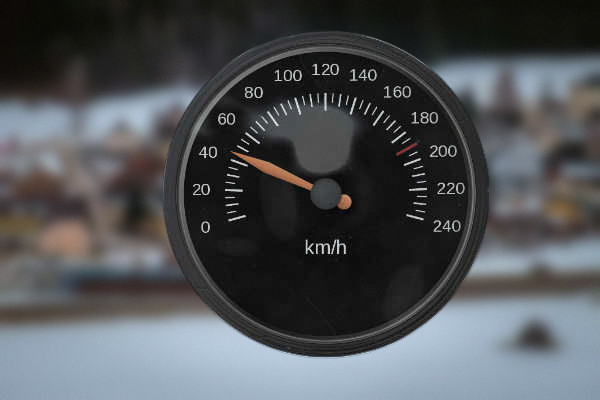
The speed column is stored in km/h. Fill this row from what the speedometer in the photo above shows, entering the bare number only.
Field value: 45
